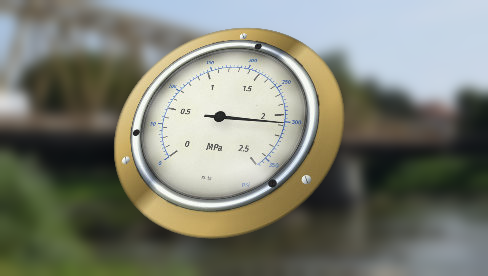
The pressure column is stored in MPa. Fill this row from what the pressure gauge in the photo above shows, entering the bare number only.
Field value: 2.1
